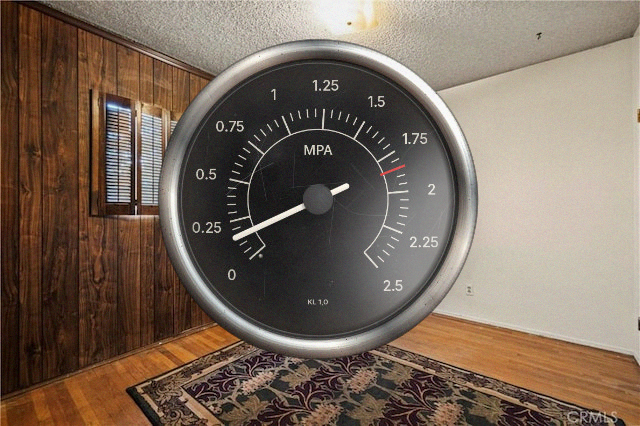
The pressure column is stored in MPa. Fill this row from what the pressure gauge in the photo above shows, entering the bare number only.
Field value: 0.15
